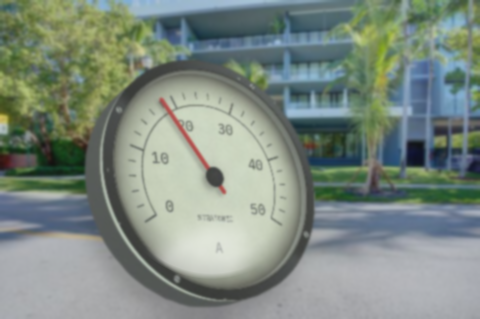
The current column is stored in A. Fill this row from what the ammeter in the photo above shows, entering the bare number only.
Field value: 18
